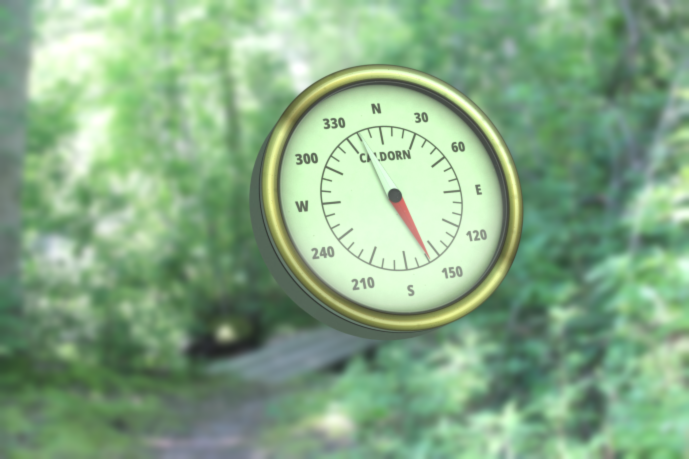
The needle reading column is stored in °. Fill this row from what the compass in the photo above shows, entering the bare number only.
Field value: 160
